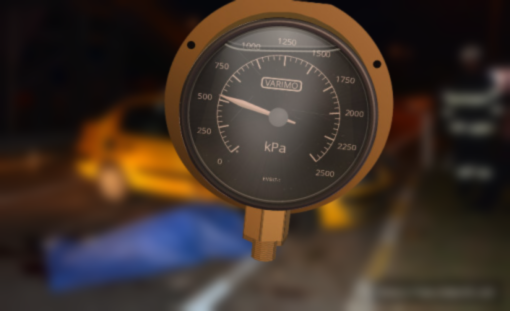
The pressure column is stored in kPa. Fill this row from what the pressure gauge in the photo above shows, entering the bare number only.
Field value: 550
